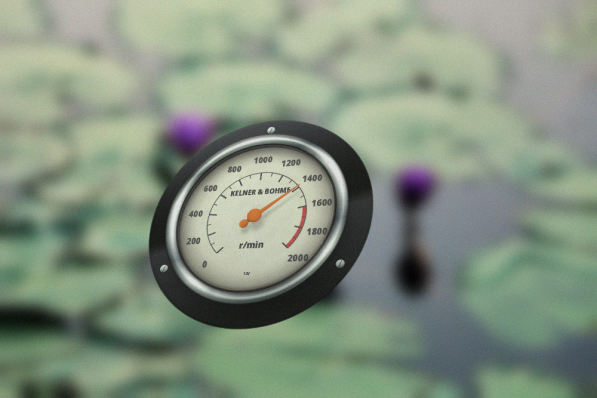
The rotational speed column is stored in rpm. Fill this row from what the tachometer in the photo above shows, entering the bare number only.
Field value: 1400
